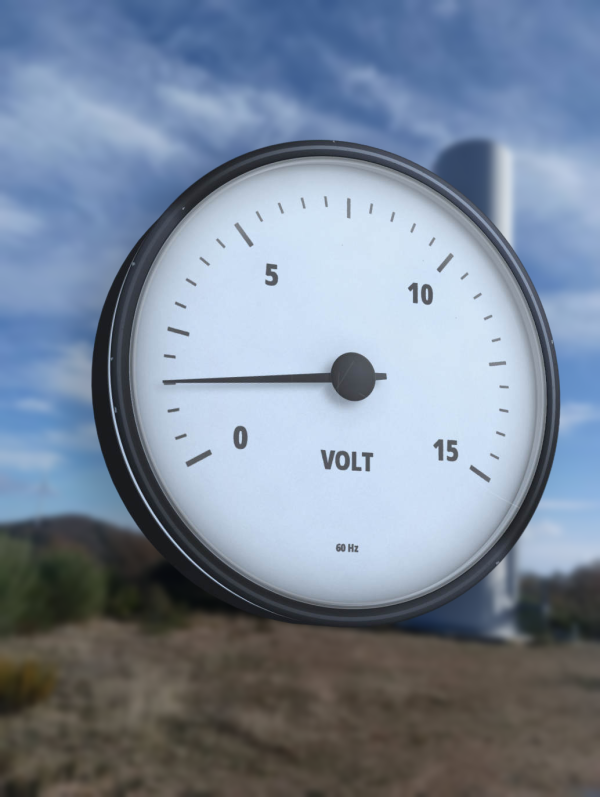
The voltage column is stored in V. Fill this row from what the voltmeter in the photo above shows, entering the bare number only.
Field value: 1.5
